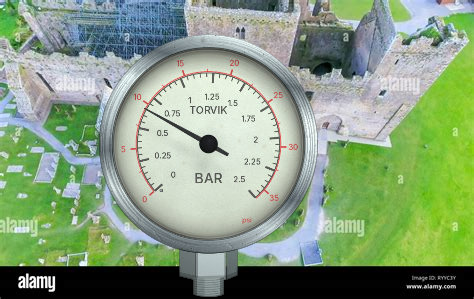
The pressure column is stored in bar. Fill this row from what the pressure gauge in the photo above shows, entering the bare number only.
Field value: 0.65
